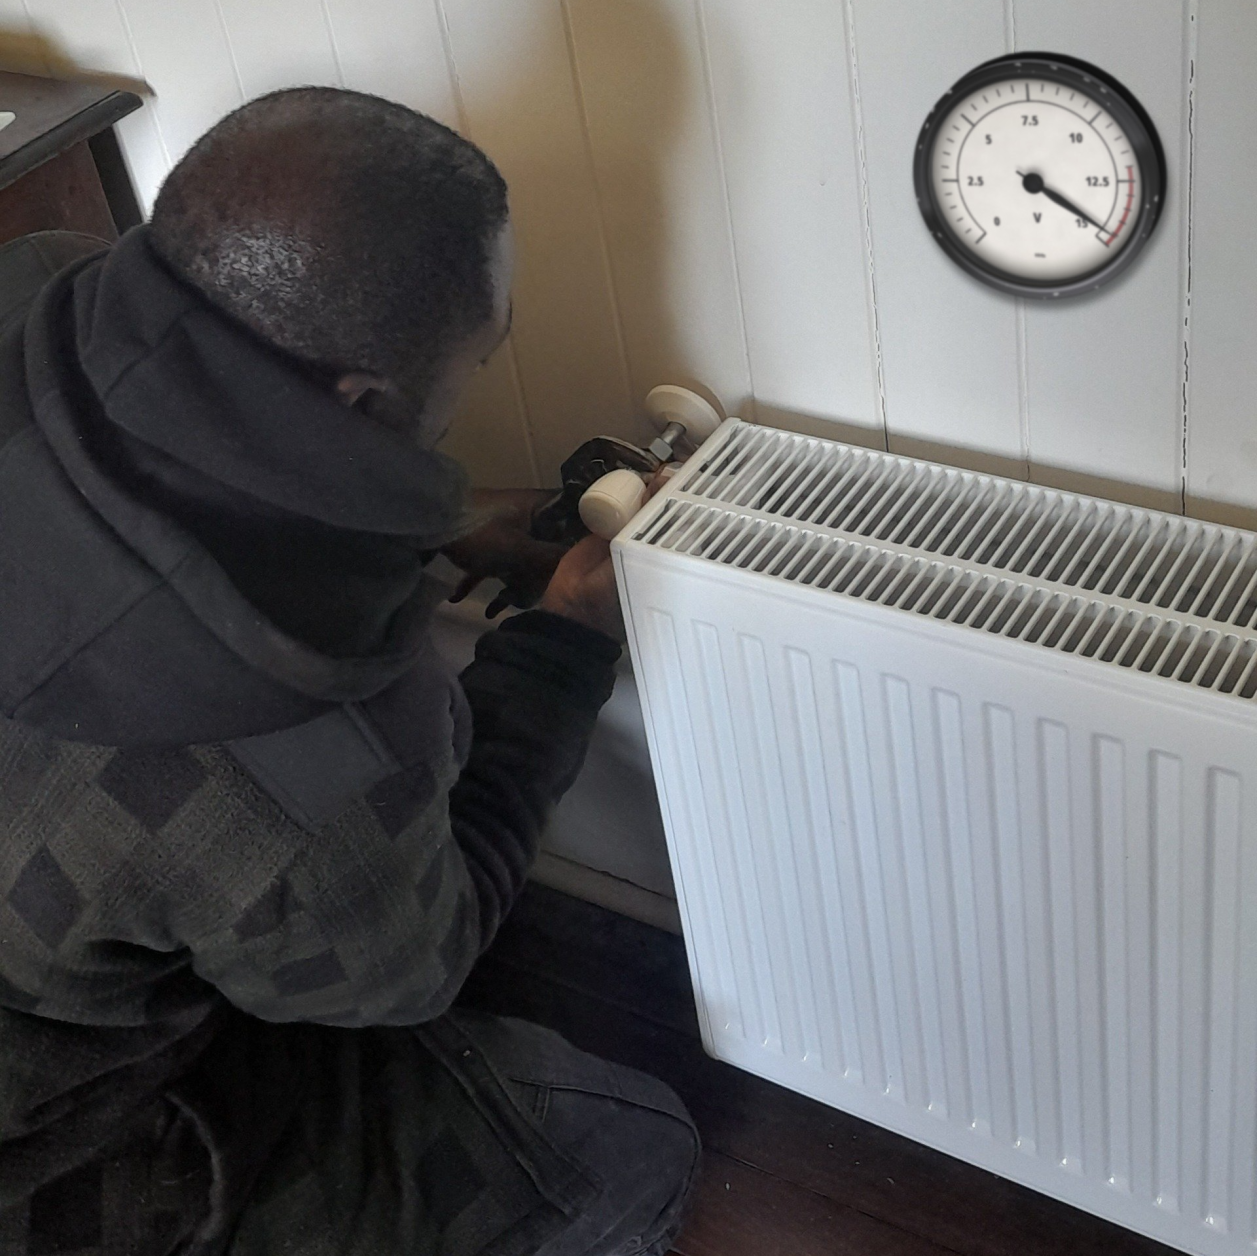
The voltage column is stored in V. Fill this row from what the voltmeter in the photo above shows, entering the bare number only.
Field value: 14.5
